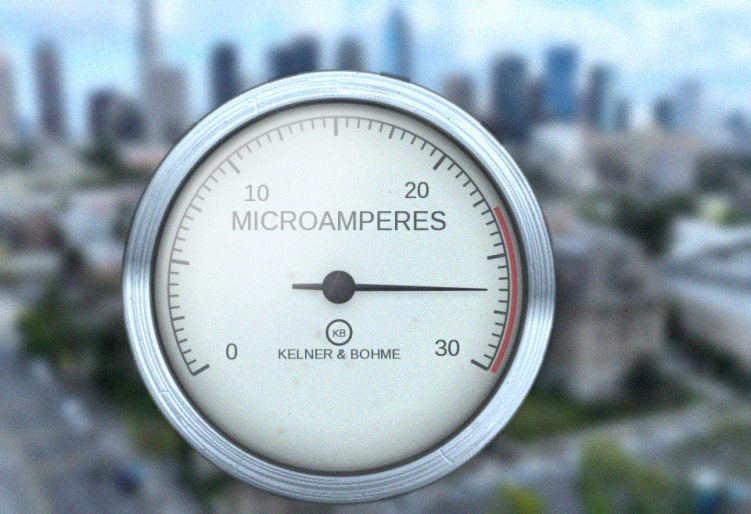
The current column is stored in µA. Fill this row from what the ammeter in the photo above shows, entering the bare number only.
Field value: 26.5
